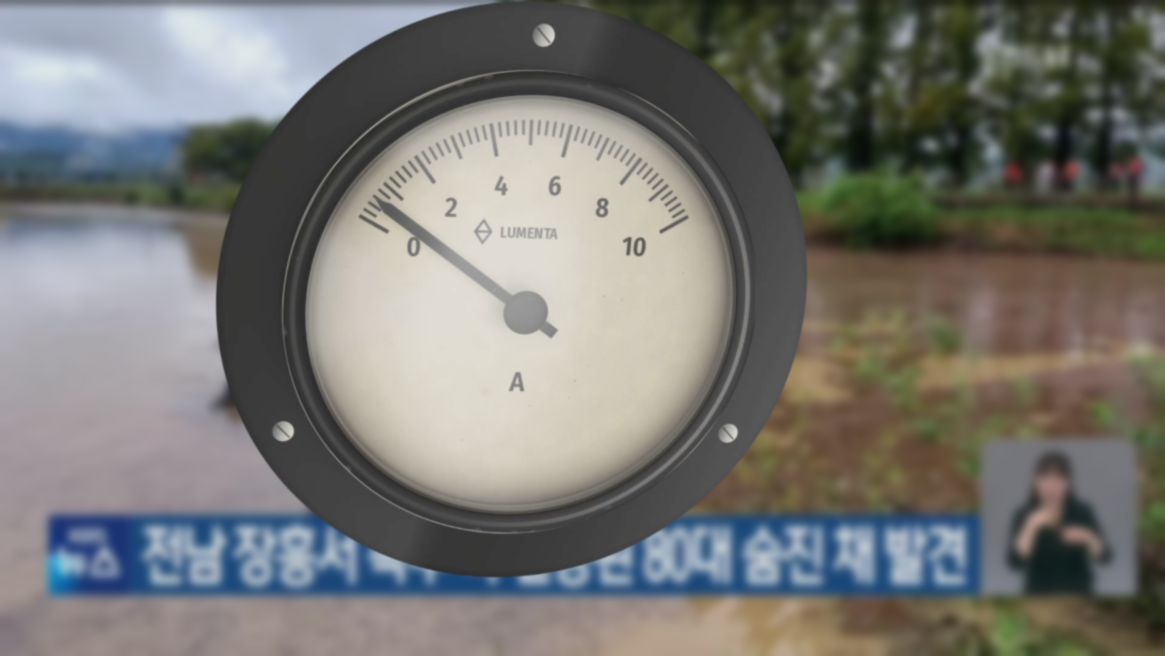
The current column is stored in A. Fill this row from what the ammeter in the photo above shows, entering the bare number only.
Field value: 0.6
